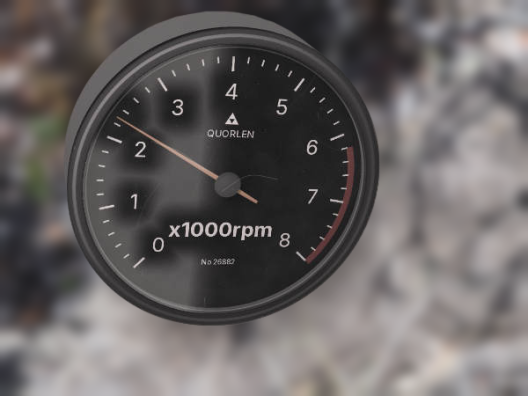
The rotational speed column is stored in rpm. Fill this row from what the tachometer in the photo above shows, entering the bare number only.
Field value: 2300
